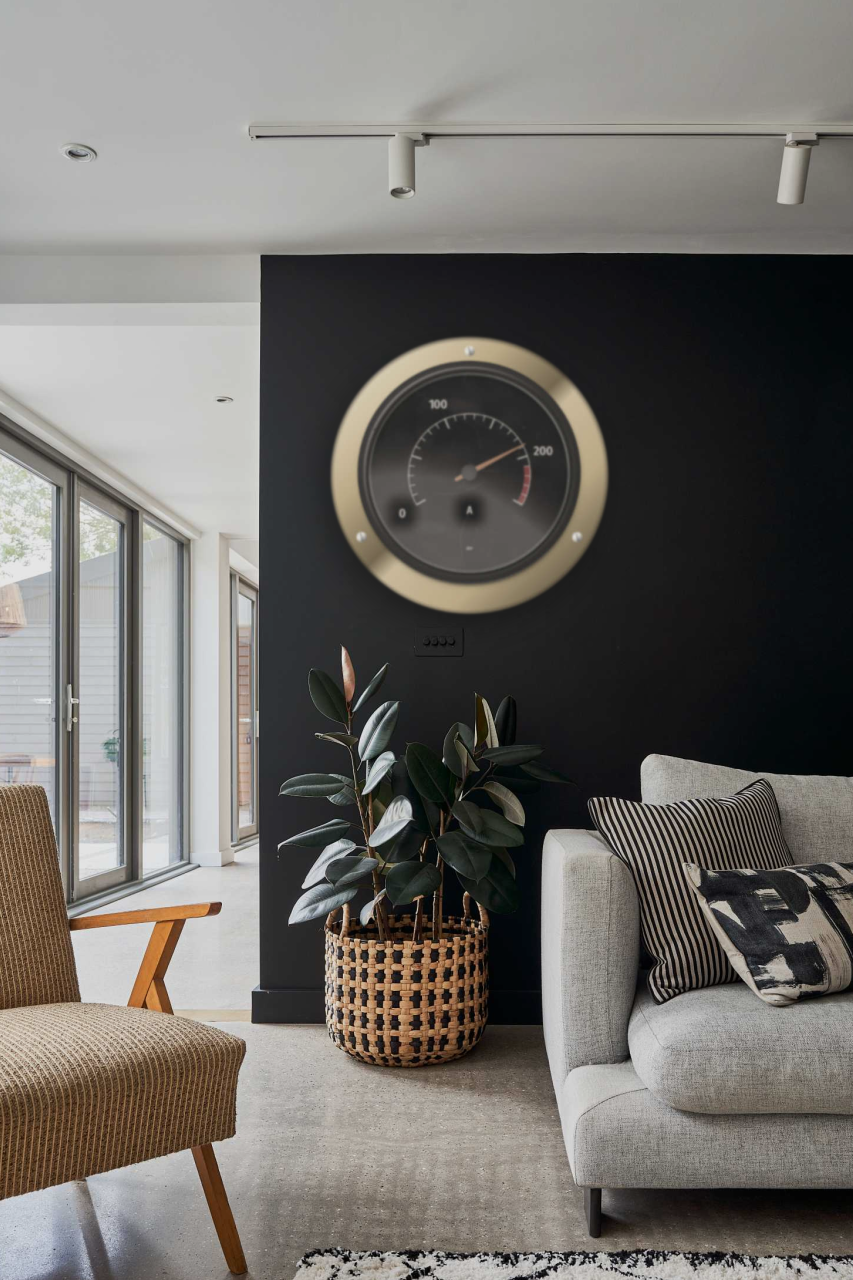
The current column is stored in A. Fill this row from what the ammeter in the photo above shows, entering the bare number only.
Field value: 190
